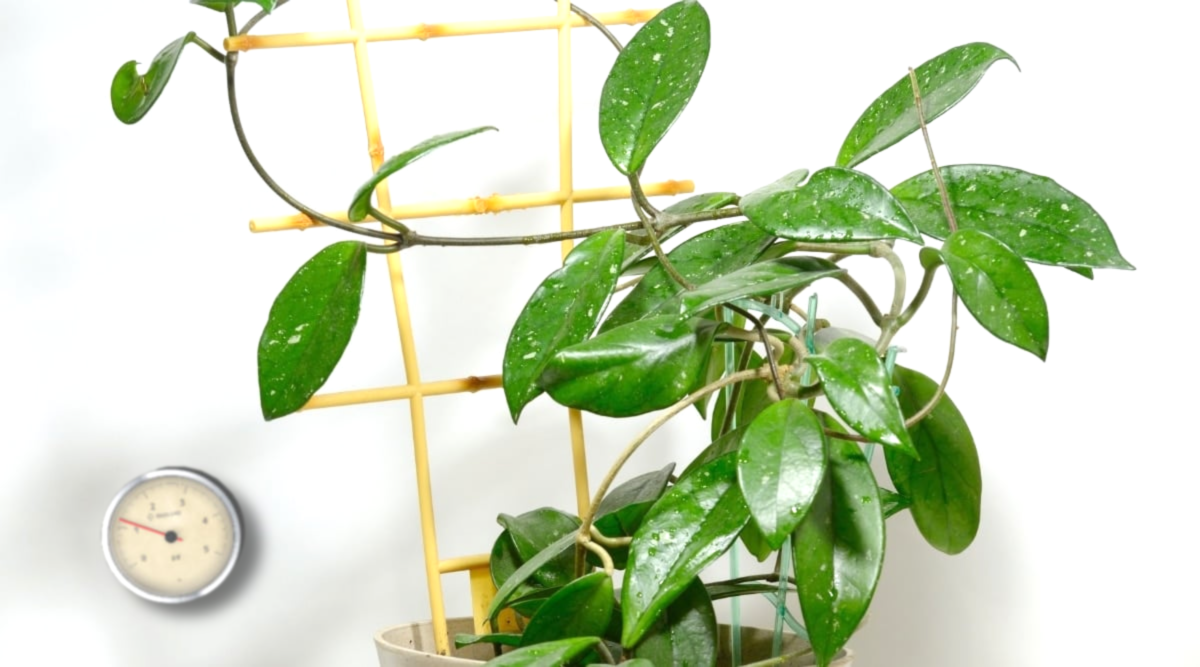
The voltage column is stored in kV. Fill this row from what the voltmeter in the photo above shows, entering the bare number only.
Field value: 1.2
